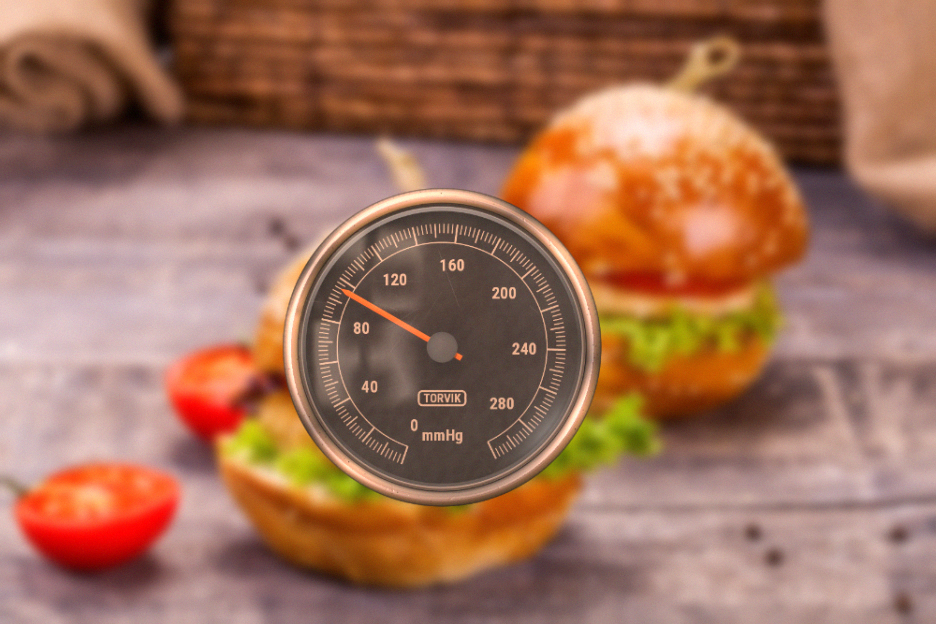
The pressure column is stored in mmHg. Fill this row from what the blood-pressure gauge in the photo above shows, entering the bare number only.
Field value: 96
